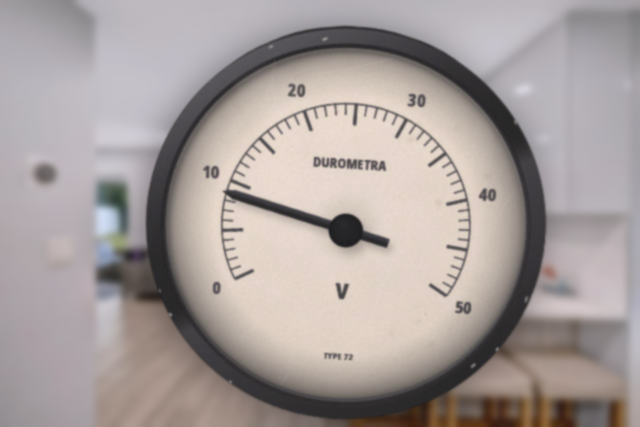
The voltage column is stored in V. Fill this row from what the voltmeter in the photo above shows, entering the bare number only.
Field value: 9
